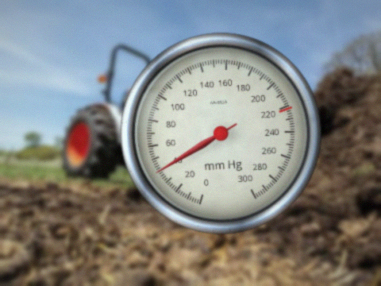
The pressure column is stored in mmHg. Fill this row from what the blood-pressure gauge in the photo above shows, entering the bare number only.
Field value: 40
